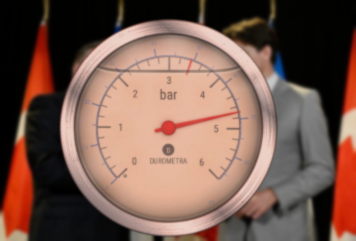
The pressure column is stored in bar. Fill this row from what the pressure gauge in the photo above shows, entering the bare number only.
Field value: 4.7
